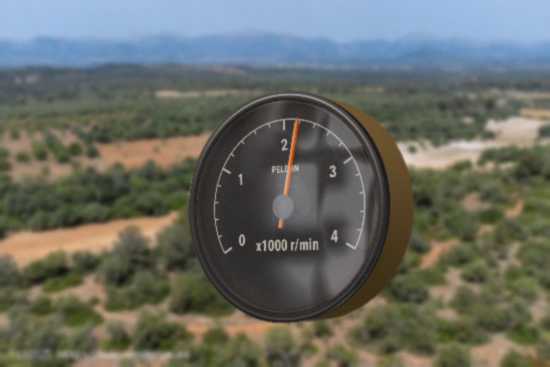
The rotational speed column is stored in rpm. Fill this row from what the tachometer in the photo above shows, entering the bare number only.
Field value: 2200
